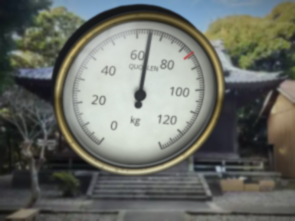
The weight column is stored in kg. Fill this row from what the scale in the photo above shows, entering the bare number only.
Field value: 65
